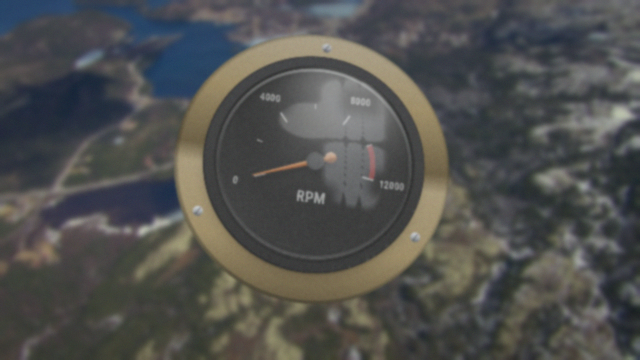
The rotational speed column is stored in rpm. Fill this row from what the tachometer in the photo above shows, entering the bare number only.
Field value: 0
